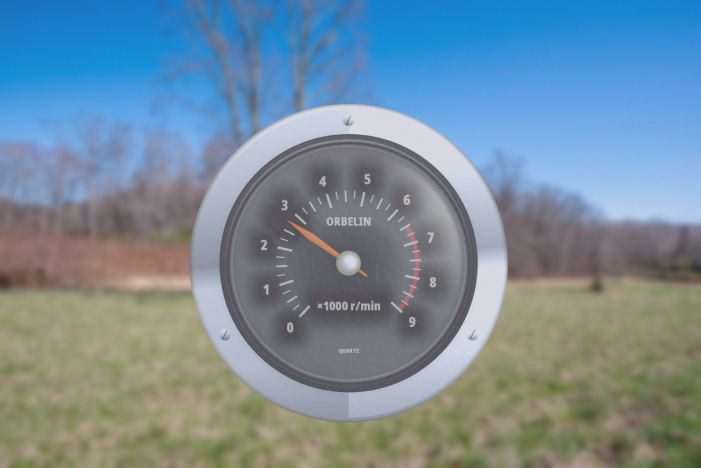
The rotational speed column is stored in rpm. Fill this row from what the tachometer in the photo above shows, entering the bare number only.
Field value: 2750
